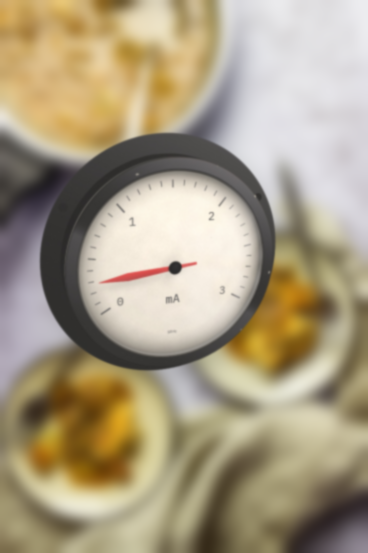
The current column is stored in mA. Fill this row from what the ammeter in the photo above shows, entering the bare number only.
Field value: 0.3
